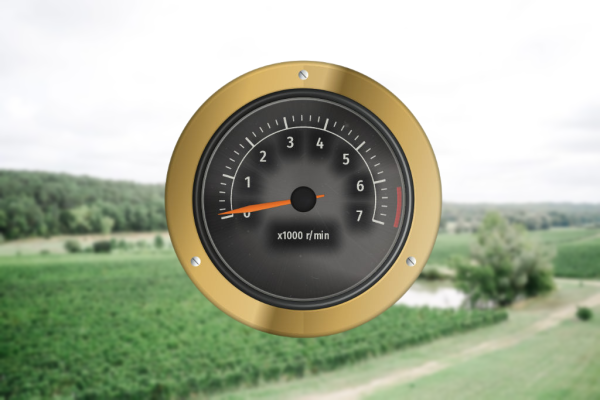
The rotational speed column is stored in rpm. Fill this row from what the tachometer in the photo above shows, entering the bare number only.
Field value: 100
